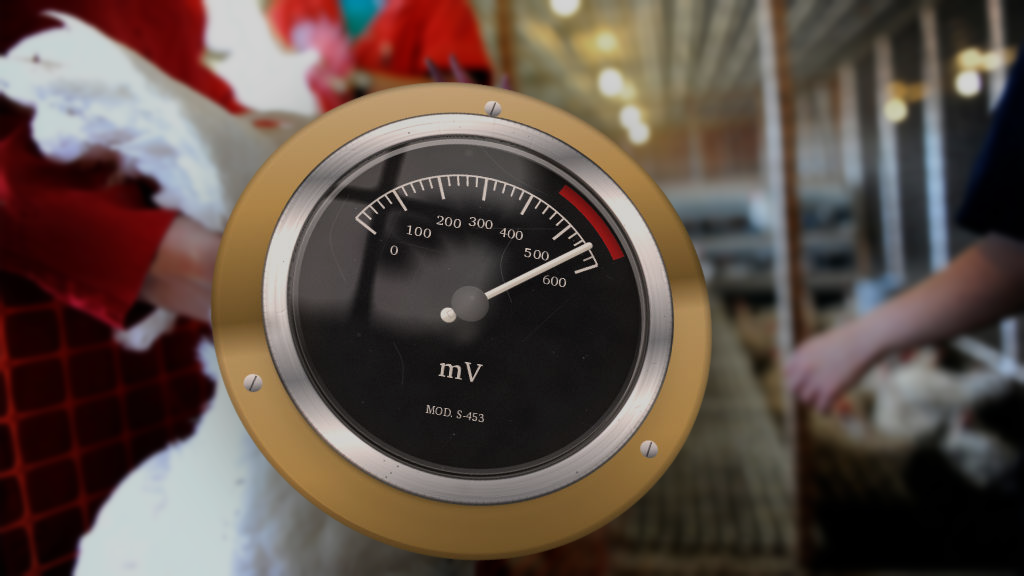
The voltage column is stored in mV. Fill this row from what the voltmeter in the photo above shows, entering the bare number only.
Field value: 560
